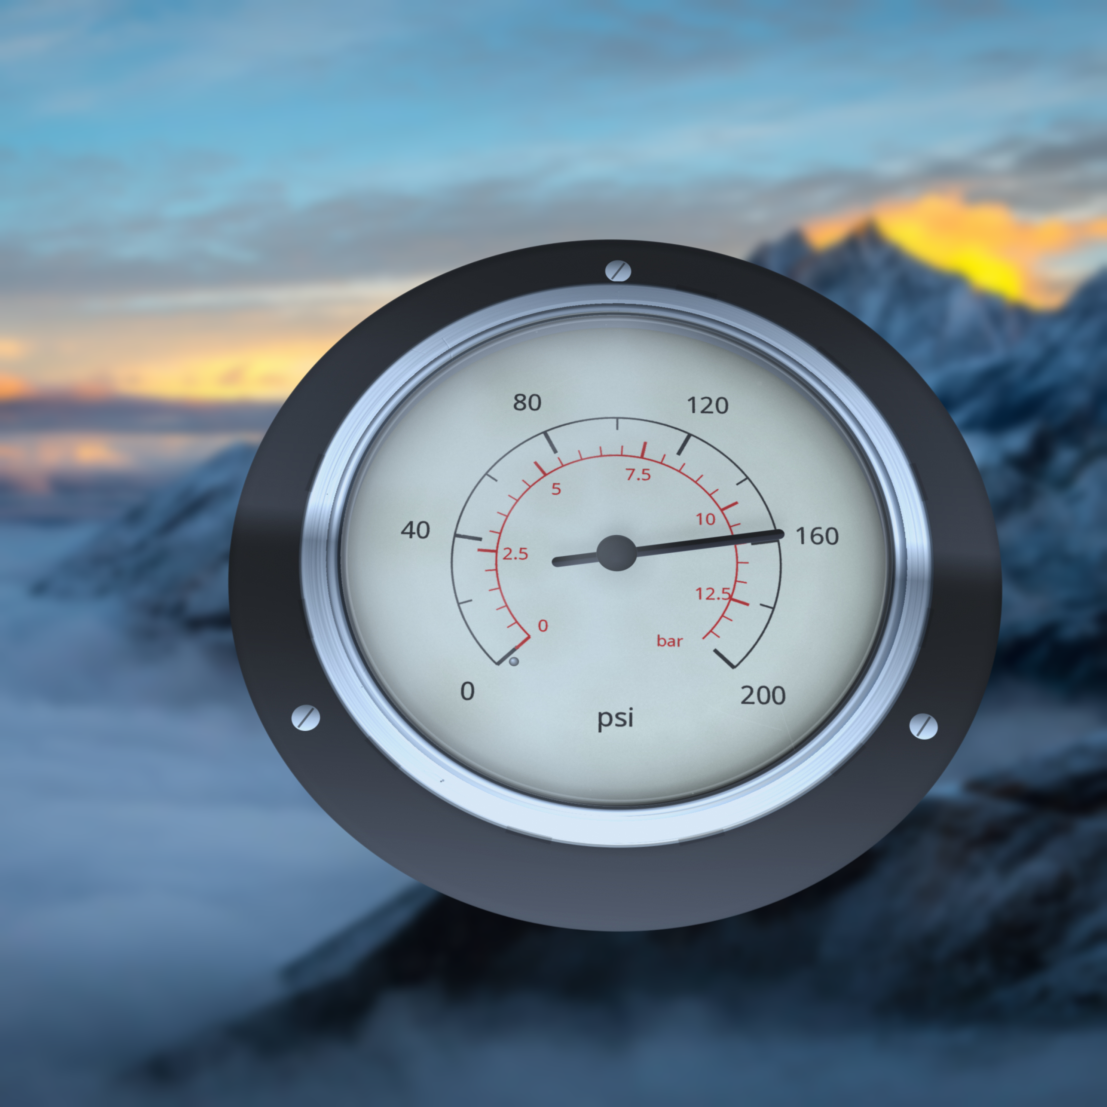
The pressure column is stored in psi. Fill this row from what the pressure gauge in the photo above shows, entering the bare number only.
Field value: 160
